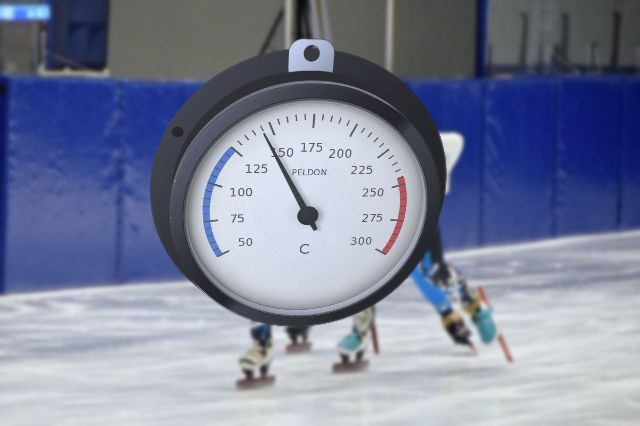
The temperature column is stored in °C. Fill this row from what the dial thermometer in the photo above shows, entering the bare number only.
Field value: 145
